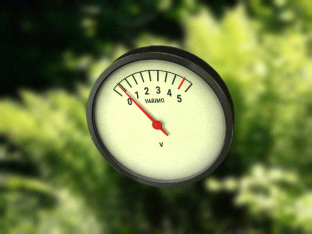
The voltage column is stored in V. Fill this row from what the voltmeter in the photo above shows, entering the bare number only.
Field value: 0.5
